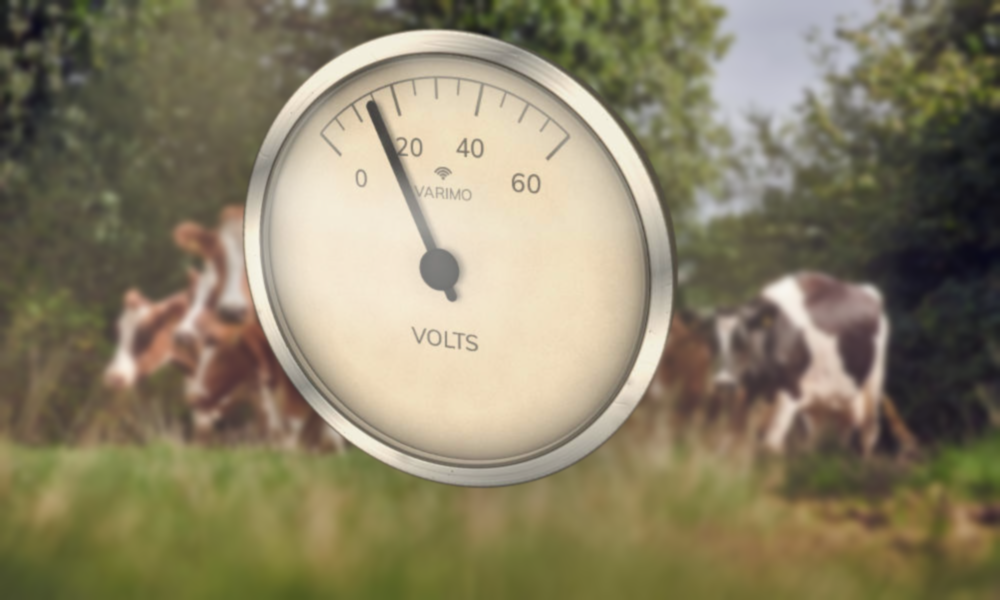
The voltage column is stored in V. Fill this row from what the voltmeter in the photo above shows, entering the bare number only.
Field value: 15
